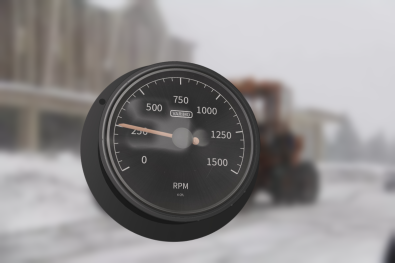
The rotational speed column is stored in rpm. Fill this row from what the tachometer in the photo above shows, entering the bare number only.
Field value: 250
